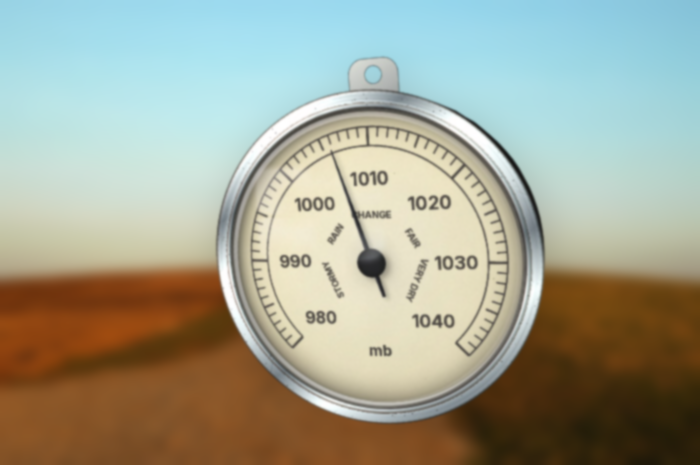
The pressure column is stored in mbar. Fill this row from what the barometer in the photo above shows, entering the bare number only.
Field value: 1006
